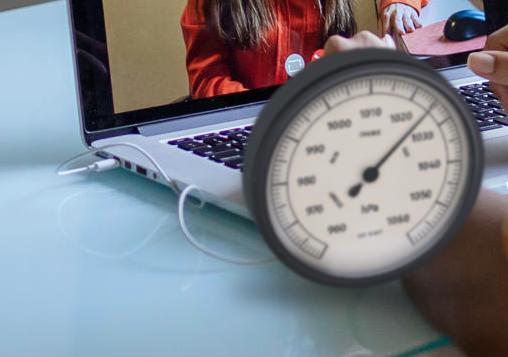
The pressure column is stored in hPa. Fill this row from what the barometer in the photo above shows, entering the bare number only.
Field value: 1025
